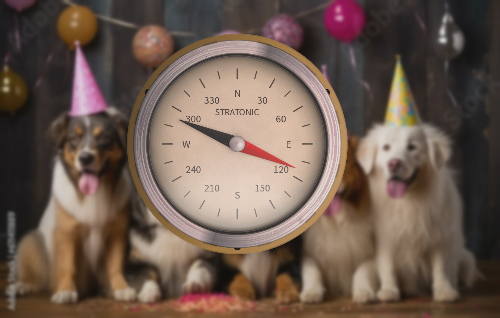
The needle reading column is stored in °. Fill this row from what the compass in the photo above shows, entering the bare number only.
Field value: 112.5
